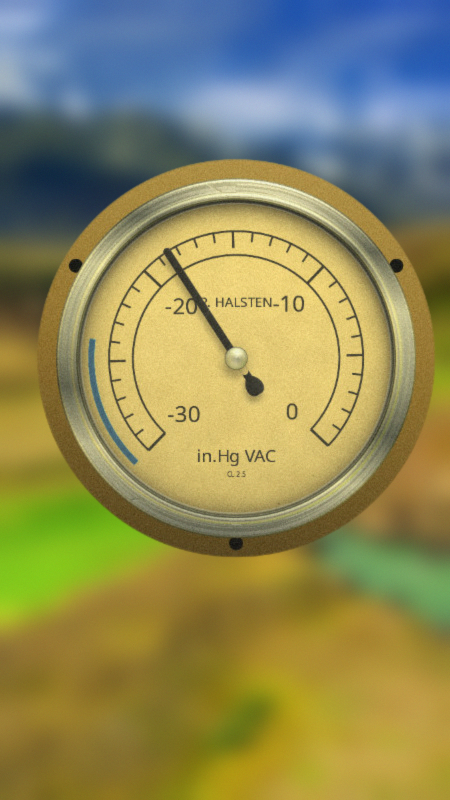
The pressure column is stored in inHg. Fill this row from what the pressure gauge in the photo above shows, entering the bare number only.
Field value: -18.5
